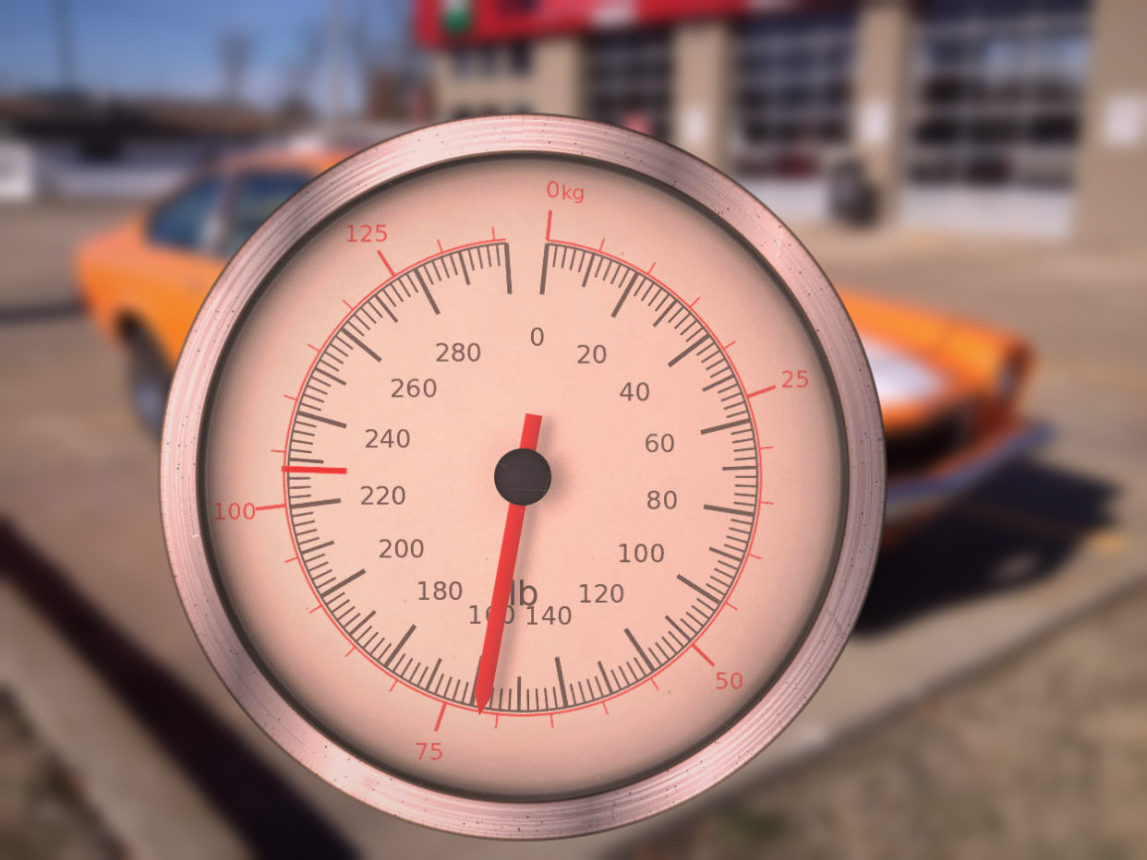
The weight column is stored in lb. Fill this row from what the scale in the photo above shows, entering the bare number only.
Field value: 158
